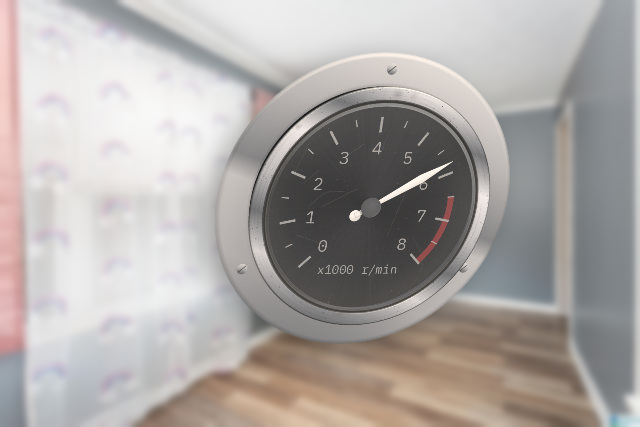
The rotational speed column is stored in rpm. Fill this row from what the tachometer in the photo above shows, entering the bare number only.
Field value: 5750
